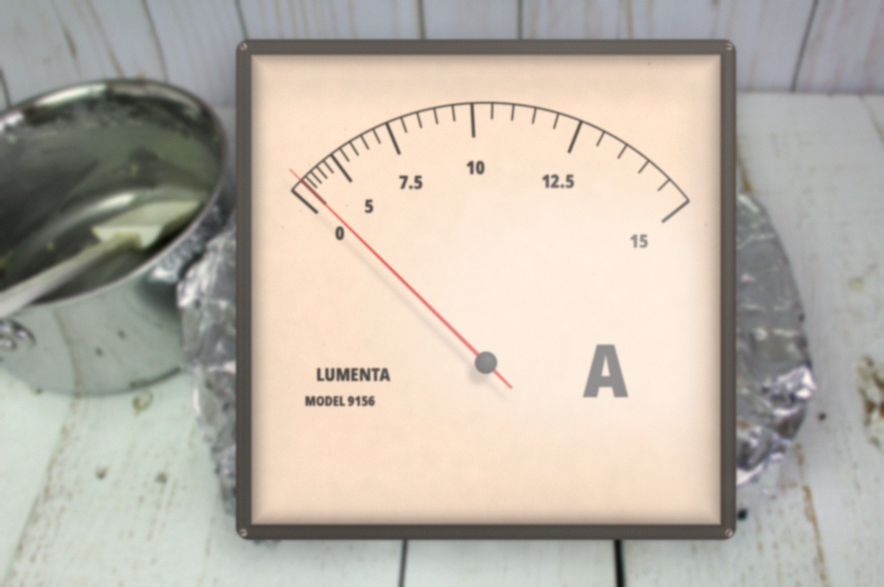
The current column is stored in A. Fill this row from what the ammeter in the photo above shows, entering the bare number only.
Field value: 2.5
